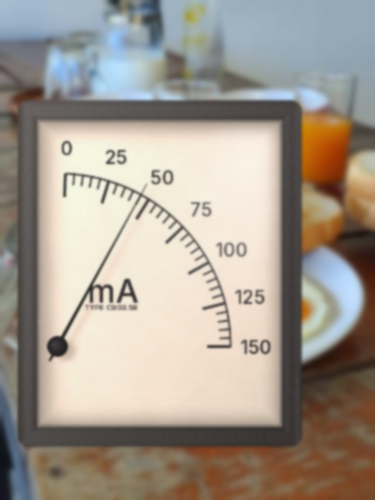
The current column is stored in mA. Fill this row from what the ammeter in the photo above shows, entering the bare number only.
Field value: 45
